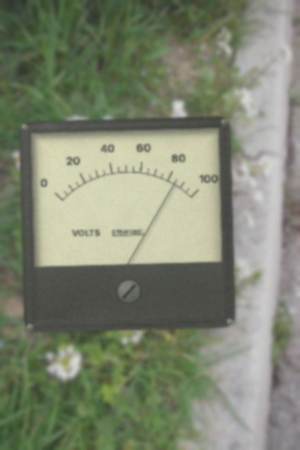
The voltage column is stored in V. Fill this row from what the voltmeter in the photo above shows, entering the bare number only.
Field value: 85
